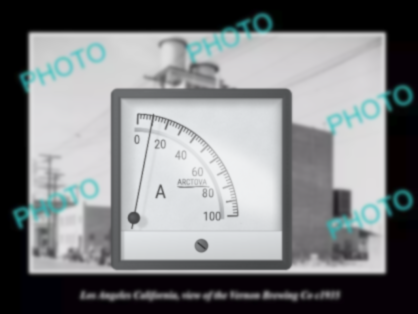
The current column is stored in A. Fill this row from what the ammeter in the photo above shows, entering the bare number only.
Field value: 10
